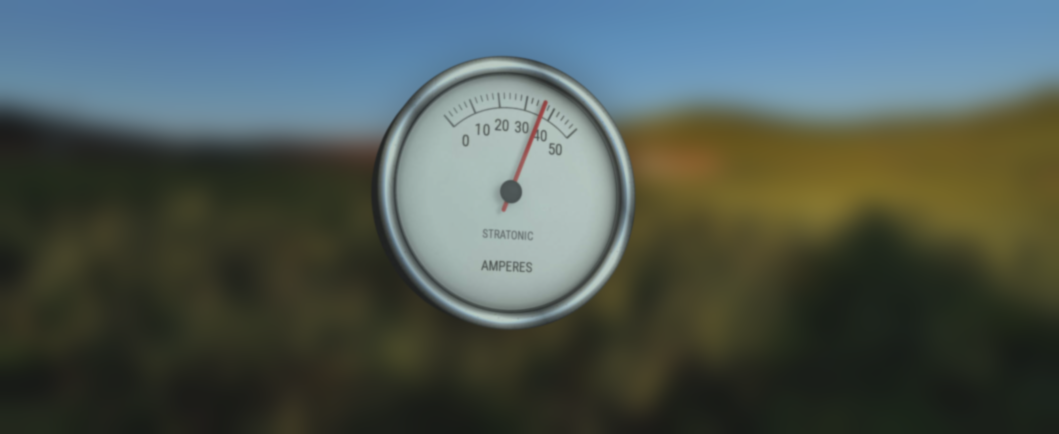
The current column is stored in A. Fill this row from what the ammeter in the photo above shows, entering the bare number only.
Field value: 36
